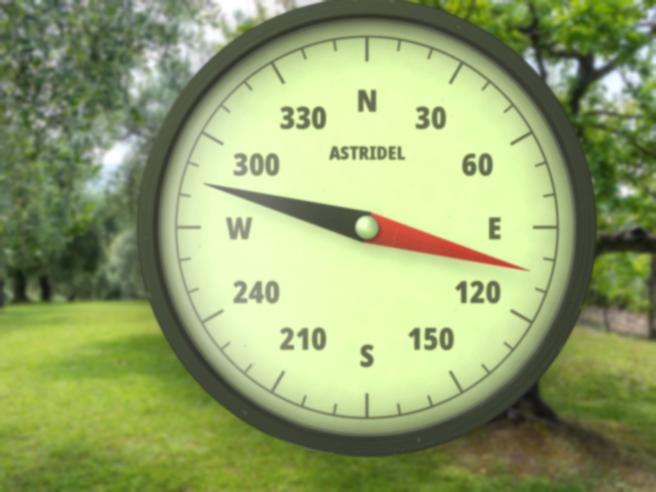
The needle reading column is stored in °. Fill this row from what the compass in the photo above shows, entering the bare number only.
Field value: 105
